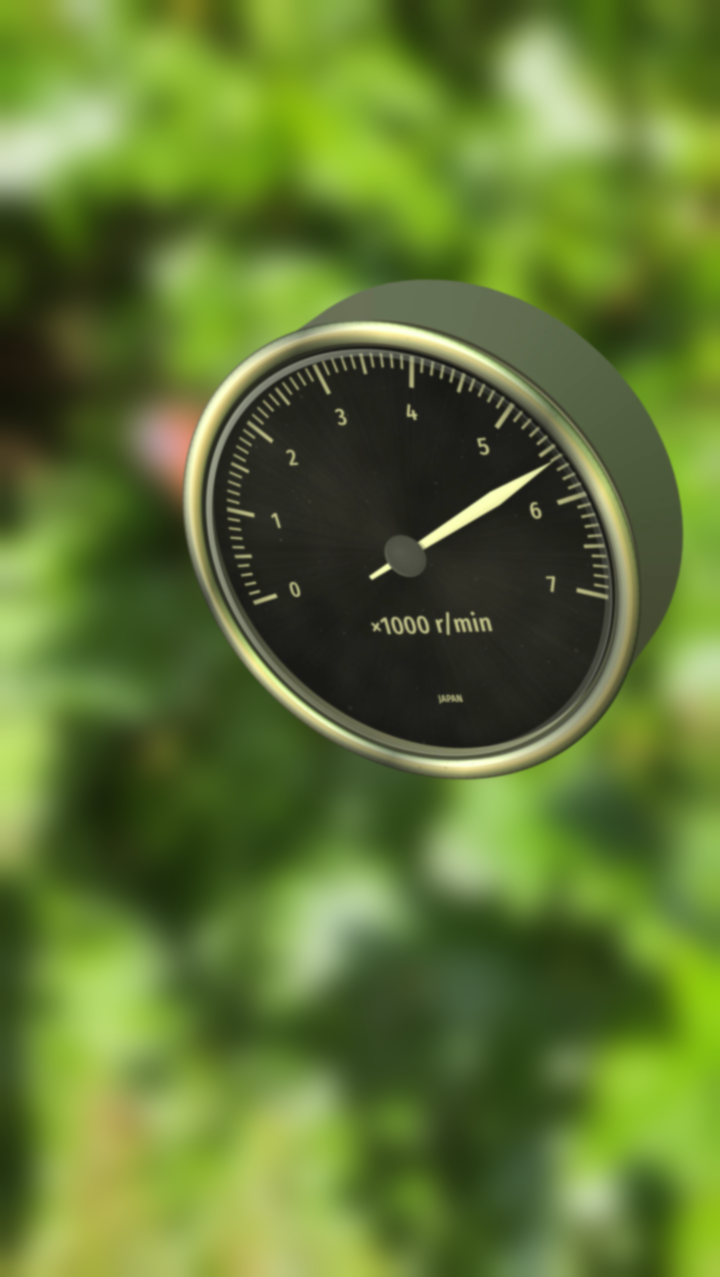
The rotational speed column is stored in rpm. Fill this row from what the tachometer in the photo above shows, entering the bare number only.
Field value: 5600
